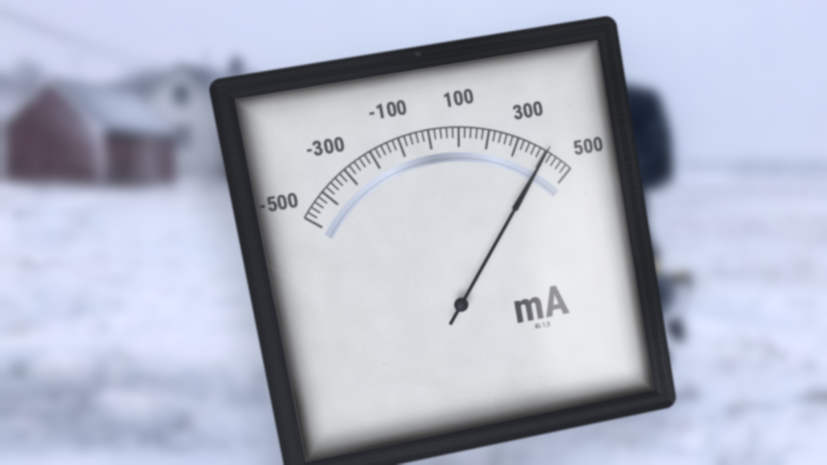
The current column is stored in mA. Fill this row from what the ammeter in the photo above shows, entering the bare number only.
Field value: 400
